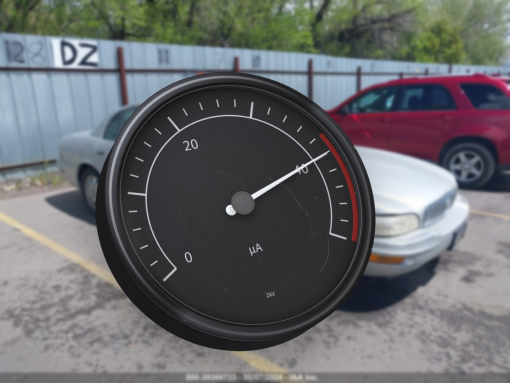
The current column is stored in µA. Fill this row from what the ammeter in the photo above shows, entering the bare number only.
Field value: 40
